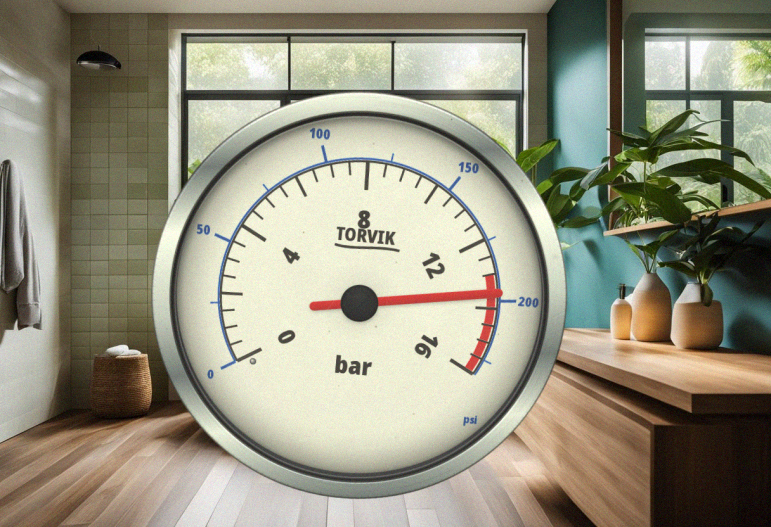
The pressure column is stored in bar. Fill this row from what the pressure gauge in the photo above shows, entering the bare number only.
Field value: 13.5
